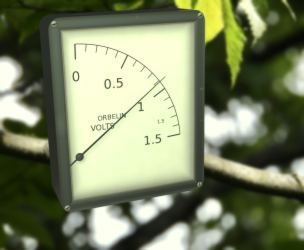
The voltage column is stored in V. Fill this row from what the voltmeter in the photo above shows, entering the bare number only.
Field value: 0.9
